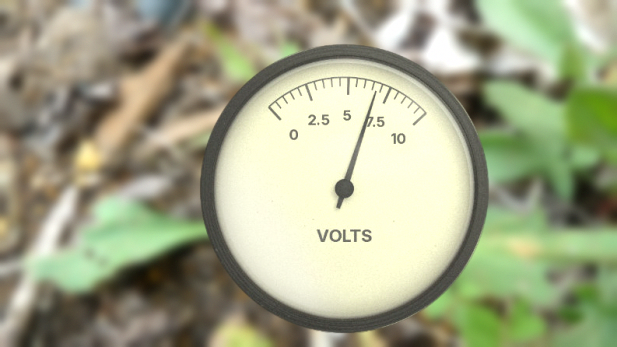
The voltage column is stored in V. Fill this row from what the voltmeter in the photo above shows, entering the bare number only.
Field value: 6.75
